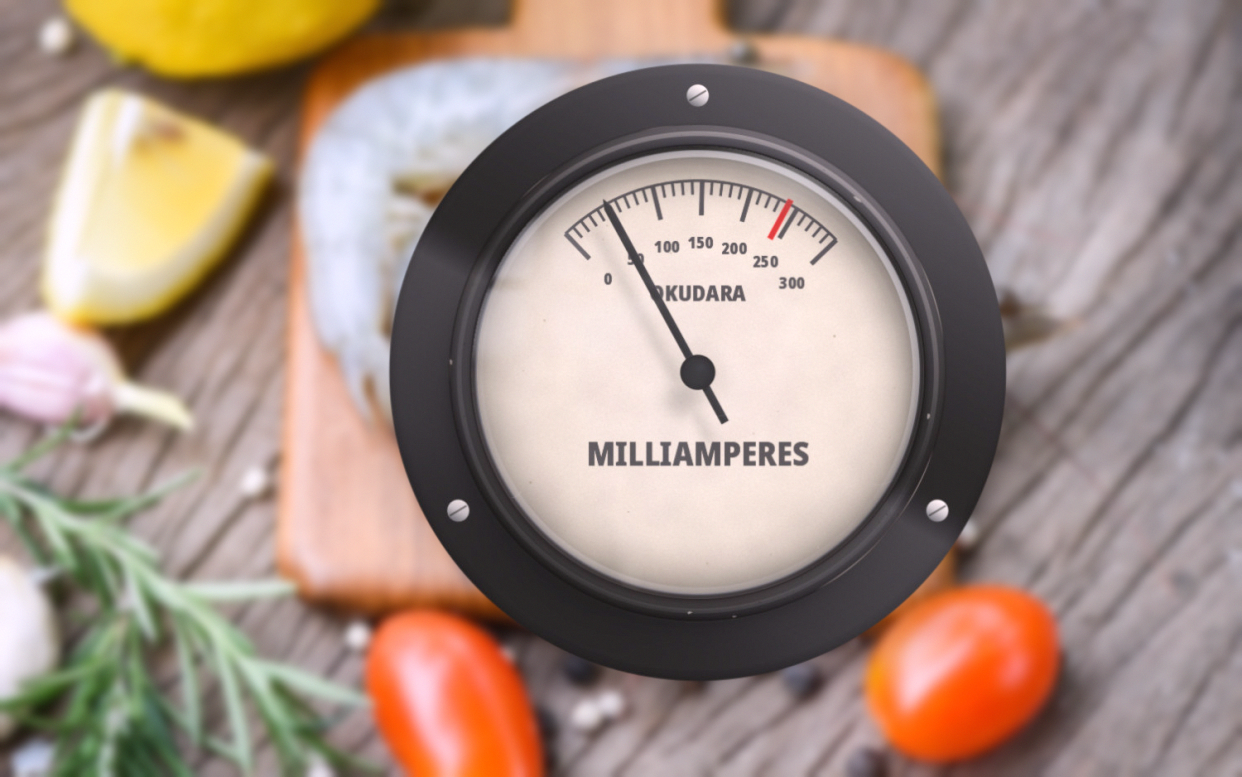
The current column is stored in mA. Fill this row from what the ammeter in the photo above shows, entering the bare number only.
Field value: 50
